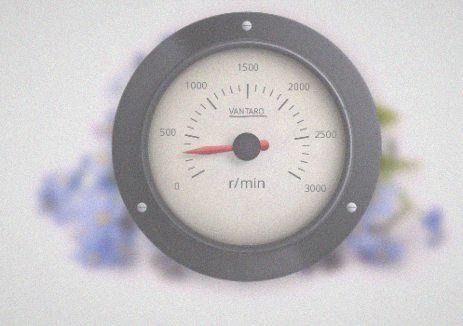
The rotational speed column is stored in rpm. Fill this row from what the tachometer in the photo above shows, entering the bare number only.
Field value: 300
